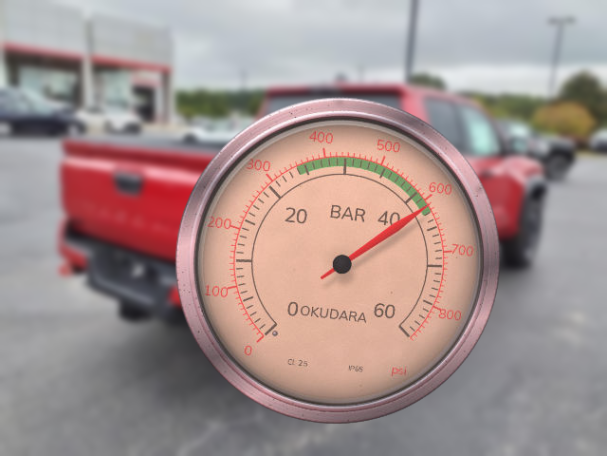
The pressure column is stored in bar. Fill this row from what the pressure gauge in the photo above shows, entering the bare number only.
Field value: 42
